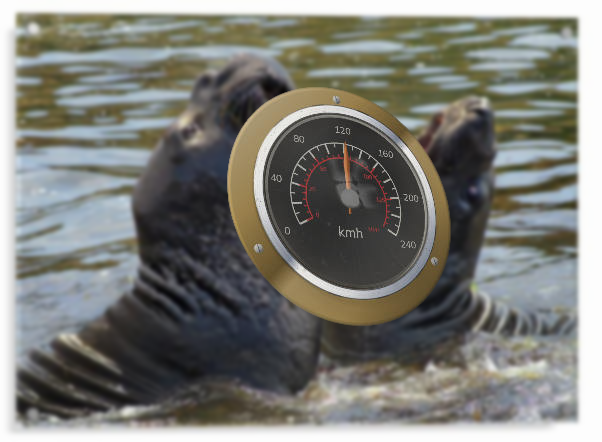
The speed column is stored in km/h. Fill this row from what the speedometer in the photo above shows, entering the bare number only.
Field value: 120
